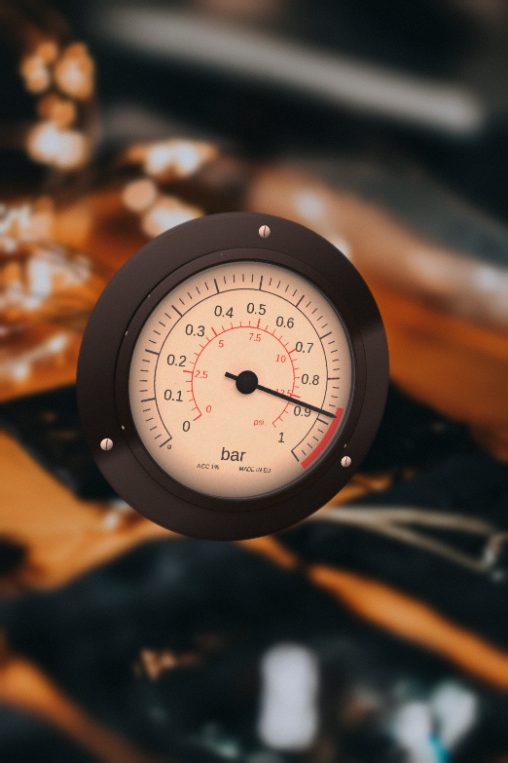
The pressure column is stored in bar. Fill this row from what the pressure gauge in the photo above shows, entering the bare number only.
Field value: 0.88
